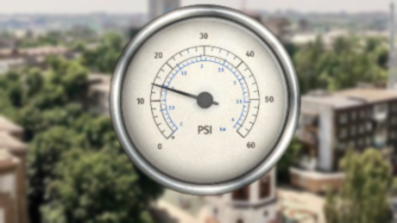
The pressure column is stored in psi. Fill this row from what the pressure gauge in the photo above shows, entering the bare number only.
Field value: 14
